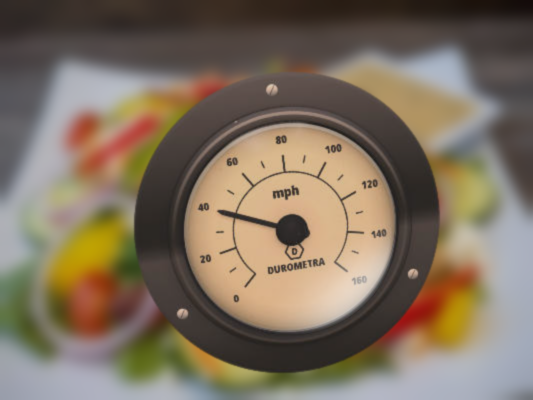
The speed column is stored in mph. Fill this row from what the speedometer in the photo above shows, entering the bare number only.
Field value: 40
